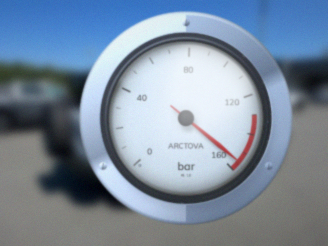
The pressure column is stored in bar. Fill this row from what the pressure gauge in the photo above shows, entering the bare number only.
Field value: 155
